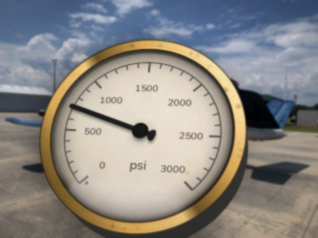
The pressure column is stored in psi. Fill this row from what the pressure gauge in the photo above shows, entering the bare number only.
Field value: 700
